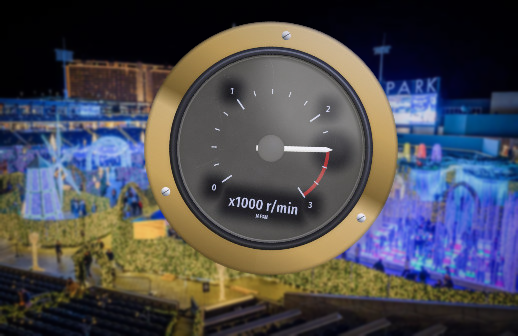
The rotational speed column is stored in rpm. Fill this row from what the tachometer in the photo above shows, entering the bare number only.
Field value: 2400
